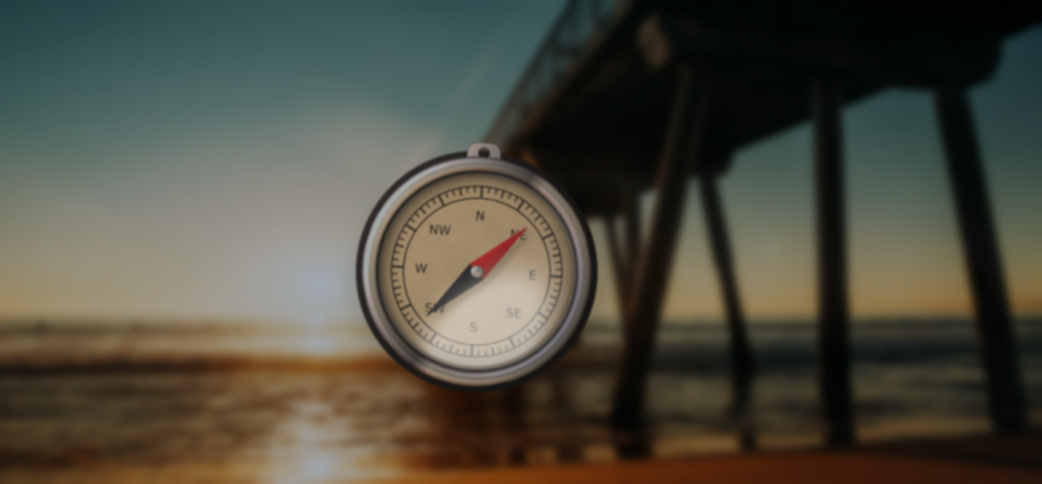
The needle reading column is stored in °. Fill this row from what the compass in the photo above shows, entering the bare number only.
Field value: 45
